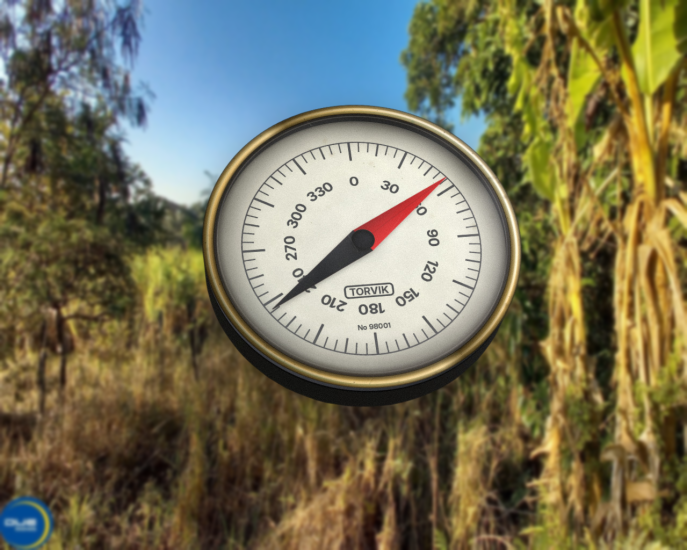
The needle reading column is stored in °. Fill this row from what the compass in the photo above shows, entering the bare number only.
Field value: 55
